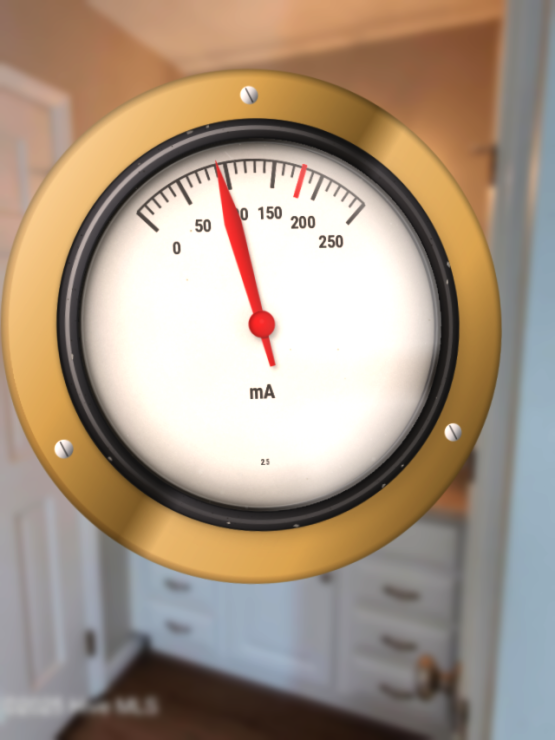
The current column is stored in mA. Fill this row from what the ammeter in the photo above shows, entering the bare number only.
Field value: 90
